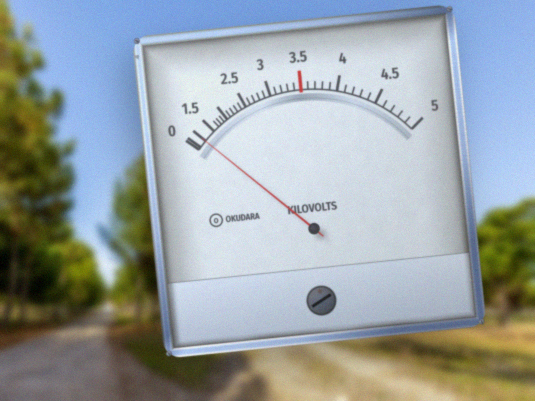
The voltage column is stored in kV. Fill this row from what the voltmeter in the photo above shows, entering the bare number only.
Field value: 1
